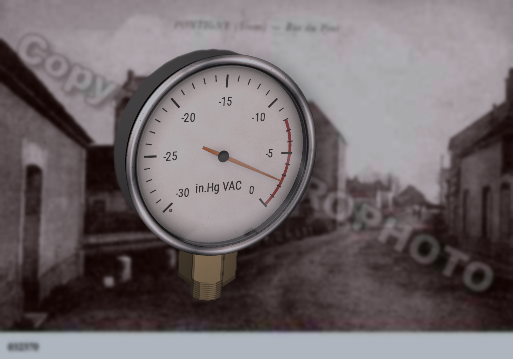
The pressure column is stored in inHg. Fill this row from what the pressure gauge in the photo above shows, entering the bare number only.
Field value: -2.5
